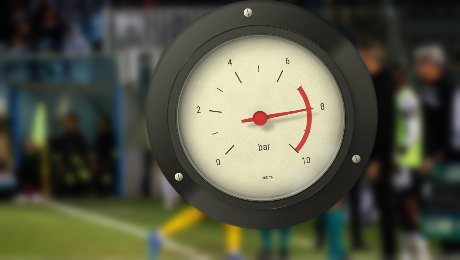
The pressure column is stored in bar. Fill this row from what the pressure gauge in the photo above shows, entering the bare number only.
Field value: 8
